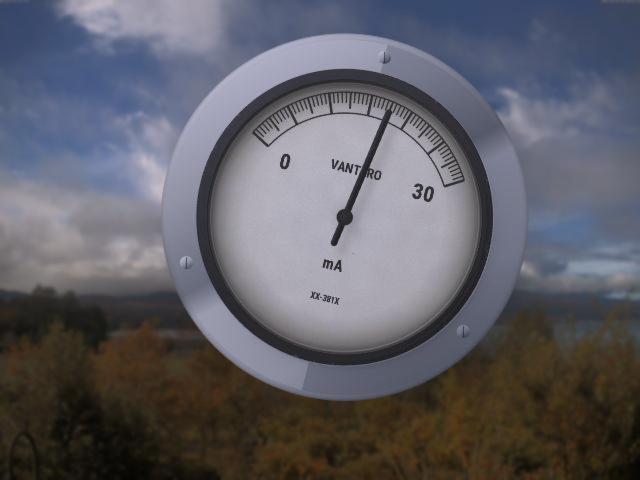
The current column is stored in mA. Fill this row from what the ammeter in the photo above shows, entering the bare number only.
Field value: 17.5
